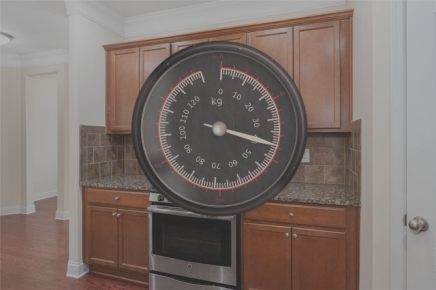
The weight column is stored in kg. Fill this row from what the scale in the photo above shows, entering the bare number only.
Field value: 40
